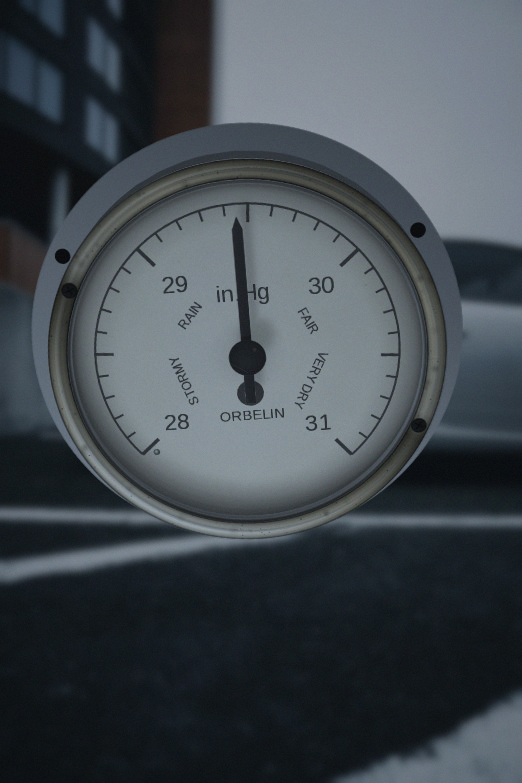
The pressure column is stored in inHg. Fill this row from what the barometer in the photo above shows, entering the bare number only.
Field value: 29.45
